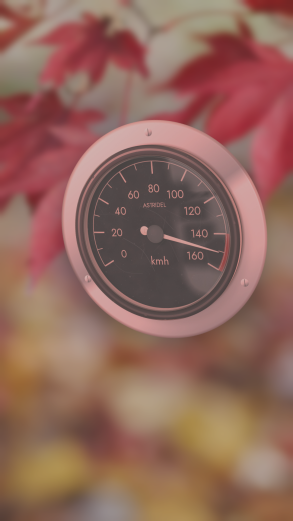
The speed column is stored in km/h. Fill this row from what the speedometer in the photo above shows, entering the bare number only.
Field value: 150
